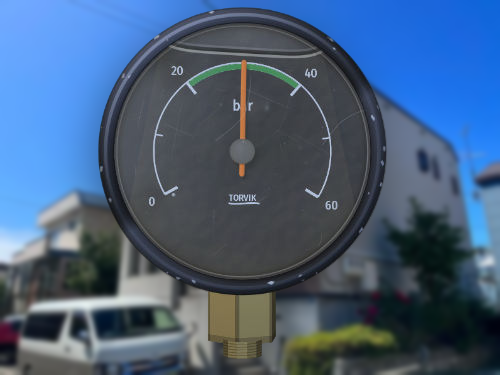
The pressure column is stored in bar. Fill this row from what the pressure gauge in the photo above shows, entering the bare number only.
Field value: 30
